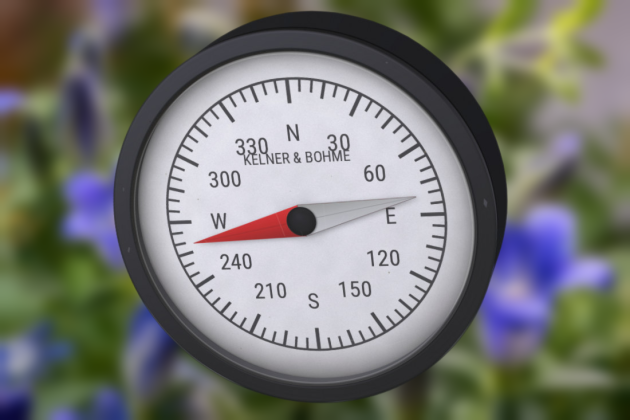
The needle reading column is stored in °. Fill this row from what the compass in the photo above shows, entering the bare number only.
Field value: 260
